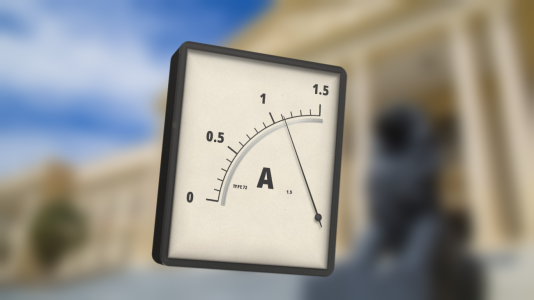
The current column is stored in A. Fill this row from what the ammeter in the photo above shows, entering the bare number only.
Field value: 1.1
